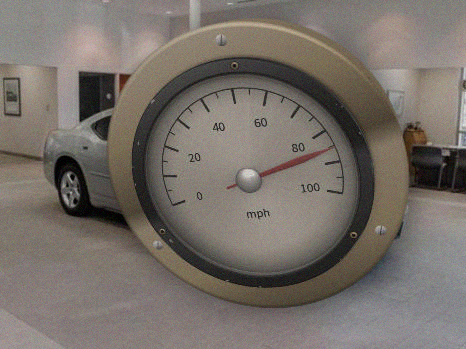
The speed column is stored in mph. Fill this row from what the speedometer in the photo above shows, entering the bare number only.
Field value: 85
